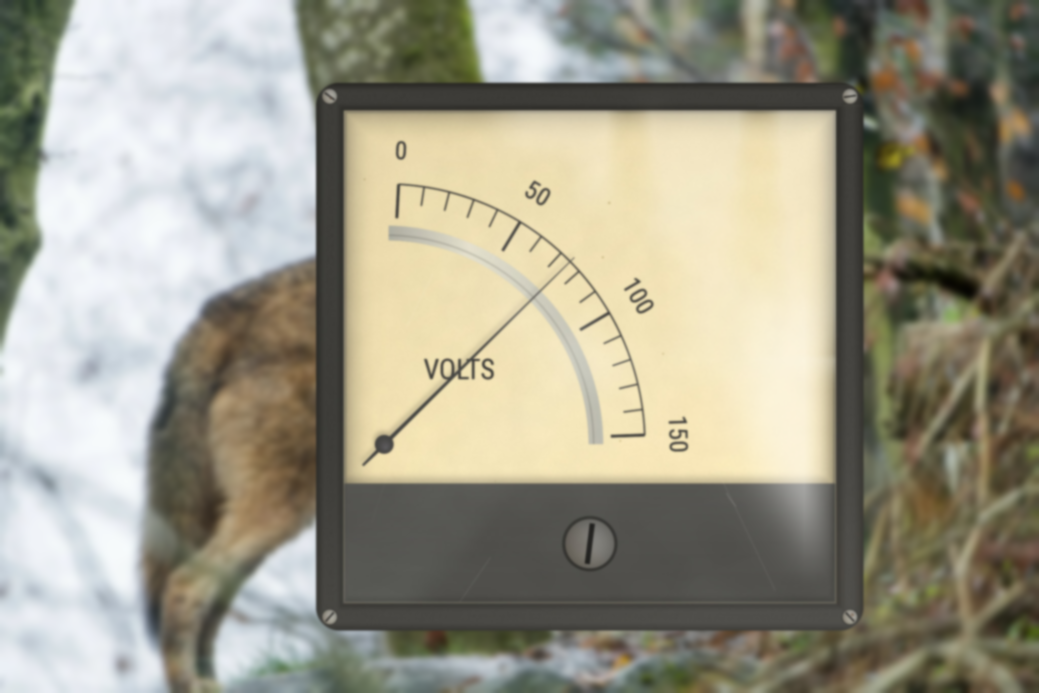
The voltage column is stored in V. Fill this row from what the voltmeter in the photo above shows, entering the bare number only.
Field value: 75
